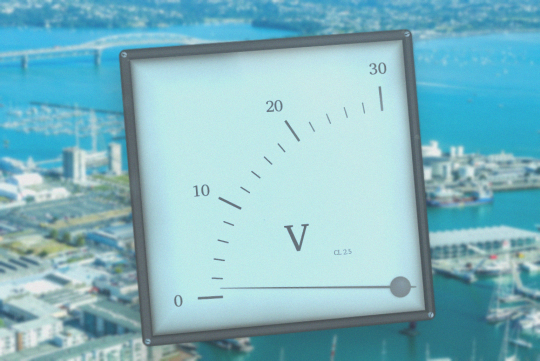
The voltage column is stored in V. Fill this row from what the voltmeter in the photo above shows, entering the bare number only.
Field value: 1
